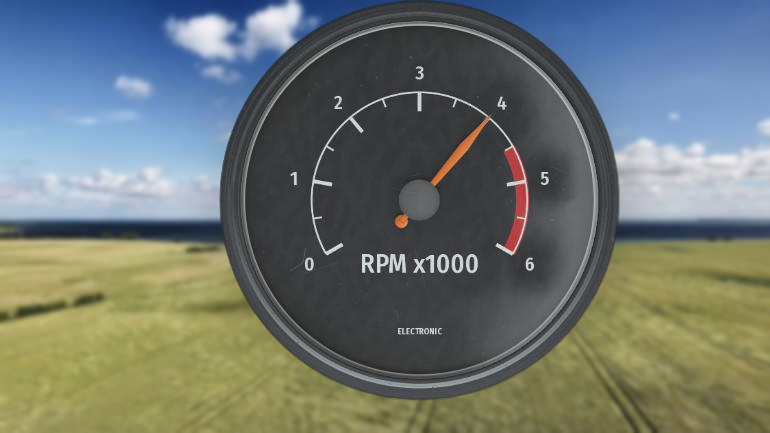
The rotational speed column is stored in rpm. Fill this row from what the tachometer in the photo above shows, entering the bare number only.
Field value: 4000
